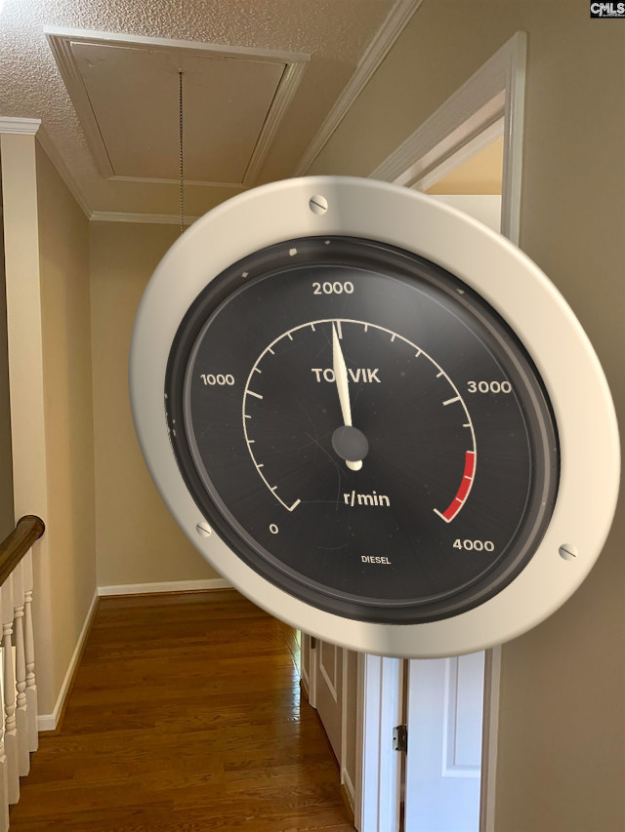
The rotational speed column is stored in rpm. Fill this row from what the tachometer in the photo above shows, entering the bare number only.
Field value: 2000
